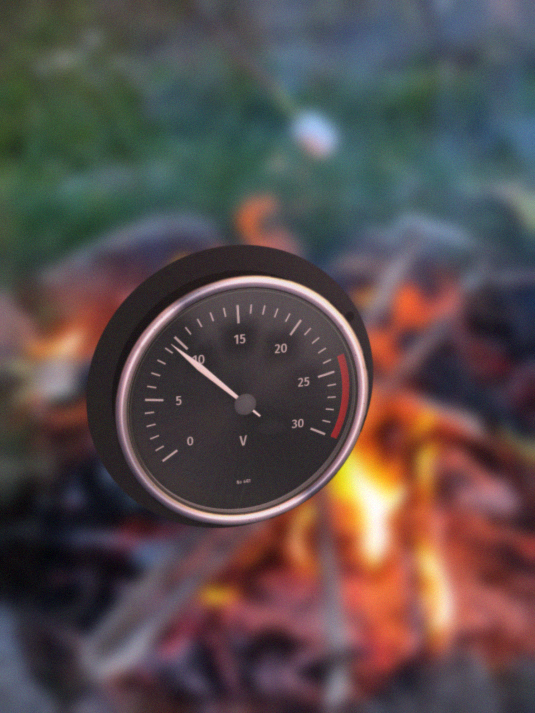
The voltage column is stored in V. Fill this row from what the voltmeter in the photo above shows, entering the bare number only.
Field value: 9.5
